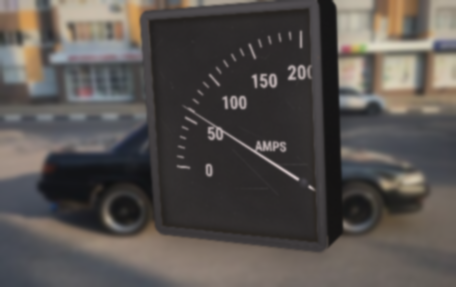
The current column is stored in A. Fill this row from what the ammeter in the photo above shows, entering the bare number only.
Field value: 60
